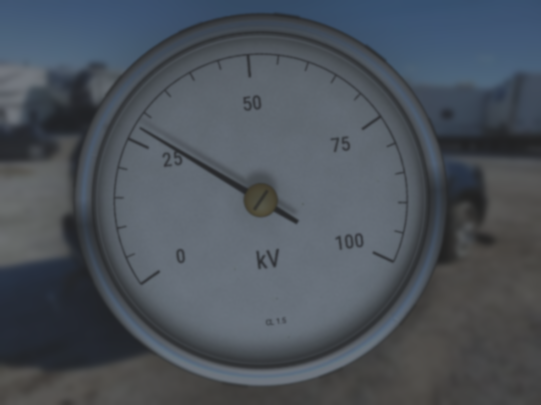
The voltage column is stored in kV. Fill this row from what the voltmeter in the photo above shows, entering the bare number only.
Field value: 27.5
